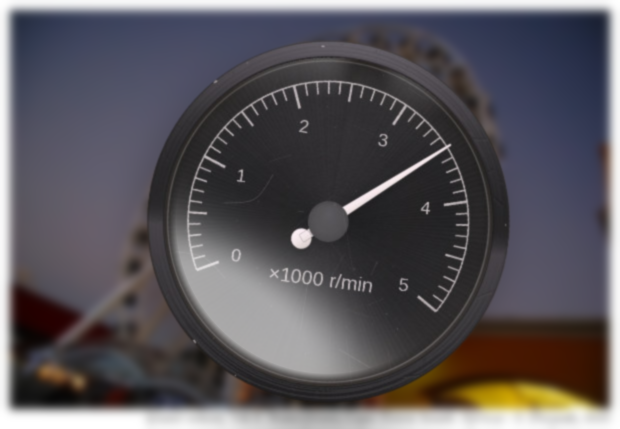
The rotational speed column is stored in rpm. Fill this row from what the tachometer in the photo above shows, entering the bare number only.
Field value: 3500
